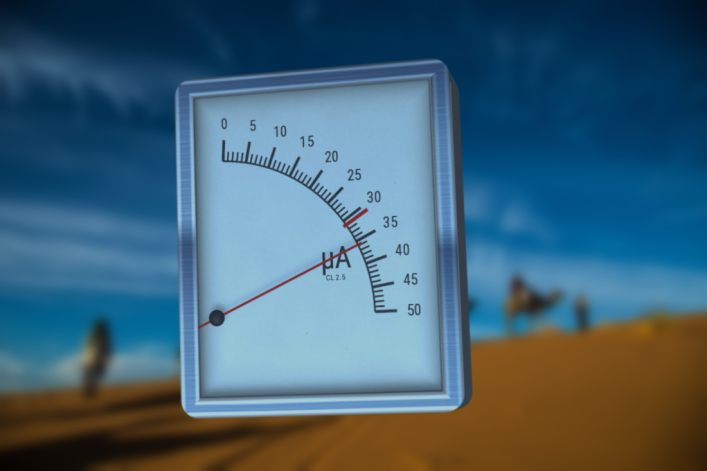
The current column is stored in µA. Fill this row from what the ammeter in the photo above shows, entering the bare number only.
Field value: 36
